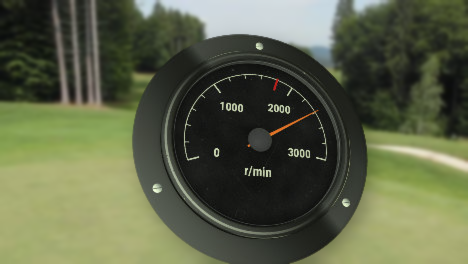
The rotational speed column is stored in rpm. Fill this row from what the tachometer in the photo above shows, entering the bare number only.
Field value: 2400
